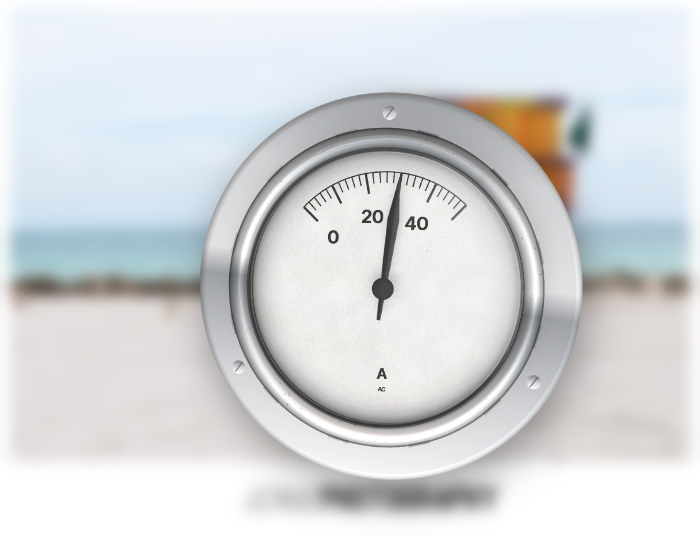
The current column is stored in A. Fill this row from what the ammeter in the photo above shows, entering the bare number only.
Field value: 30
